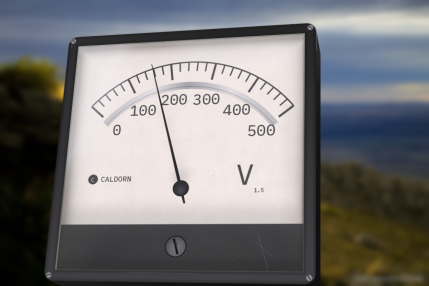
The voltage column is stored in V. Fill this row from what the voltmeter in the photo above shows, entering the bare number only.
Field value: 160
